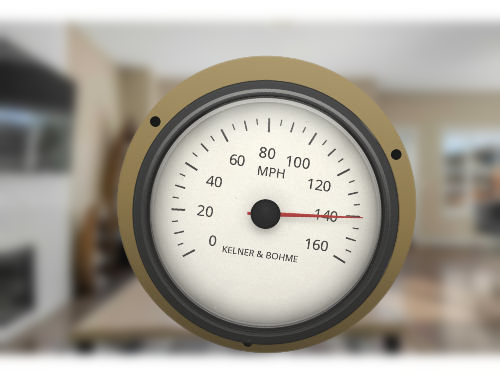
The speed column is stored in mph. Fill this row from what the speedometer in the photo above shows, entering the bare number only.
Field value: 140
